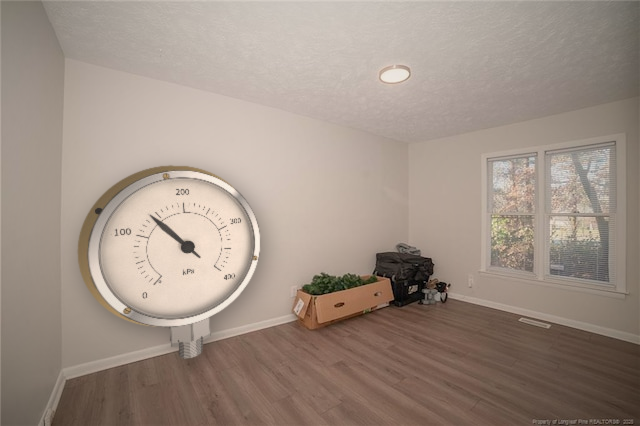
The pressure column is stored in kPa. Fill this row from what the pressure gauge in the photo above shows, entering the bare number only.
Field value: 140
